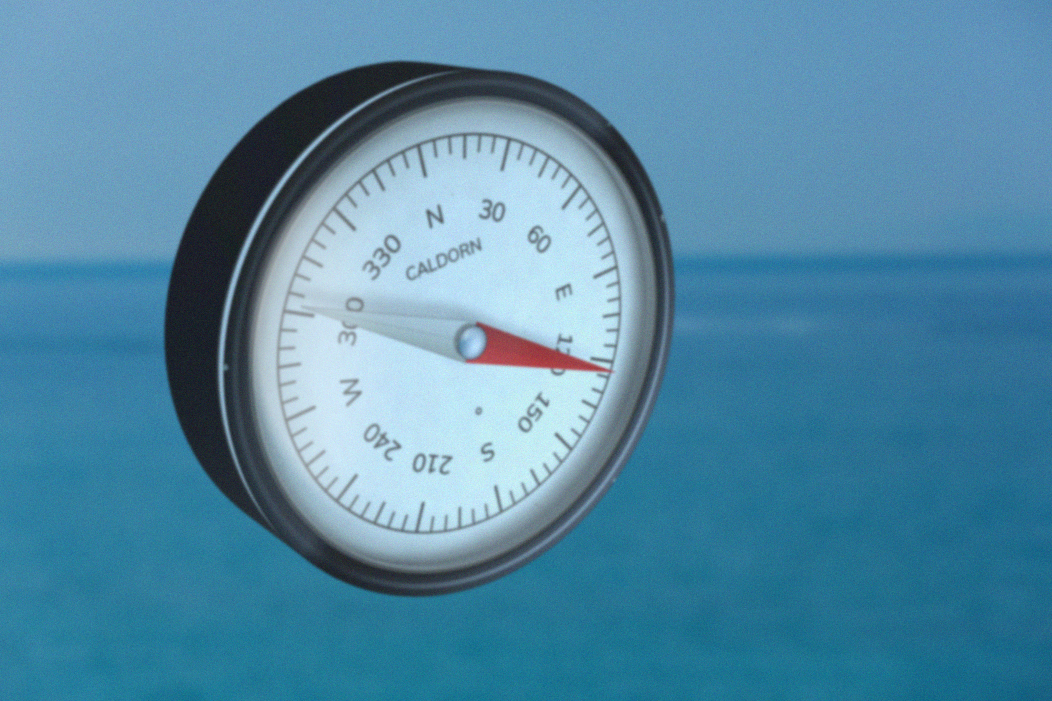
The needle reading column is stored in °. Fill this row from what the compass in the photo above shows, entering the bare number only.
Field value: 122.5
